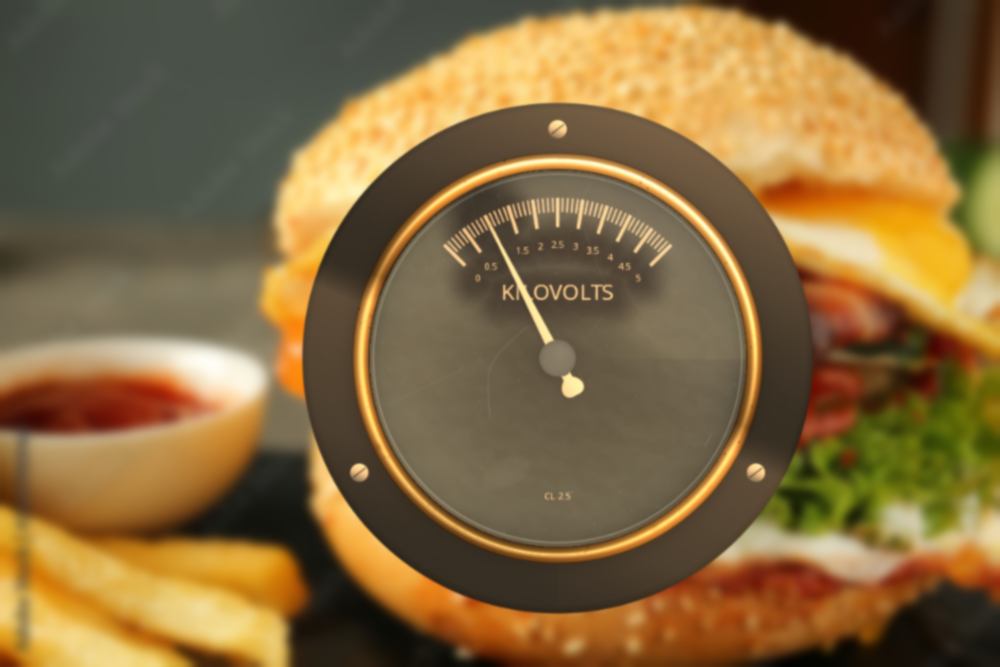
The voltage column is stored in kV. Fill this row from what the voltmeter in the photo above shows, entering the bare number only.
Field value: 1
